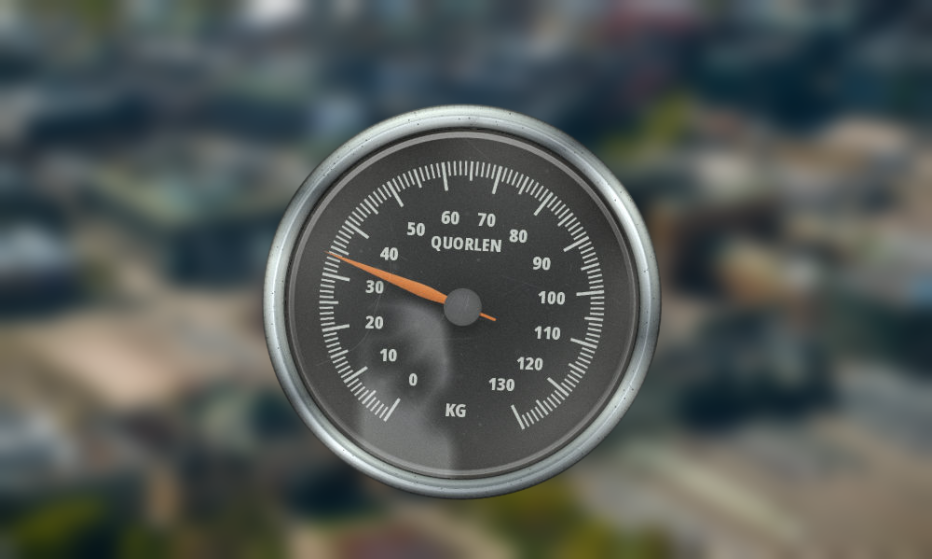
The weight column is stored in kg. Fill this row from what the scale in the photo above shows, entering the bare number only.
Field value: 34
